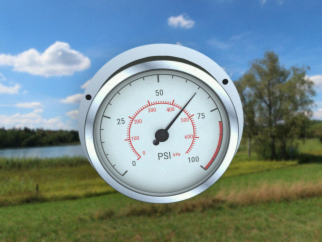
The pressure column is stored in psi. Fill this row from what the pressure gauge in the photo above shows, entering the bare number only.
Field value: 65
